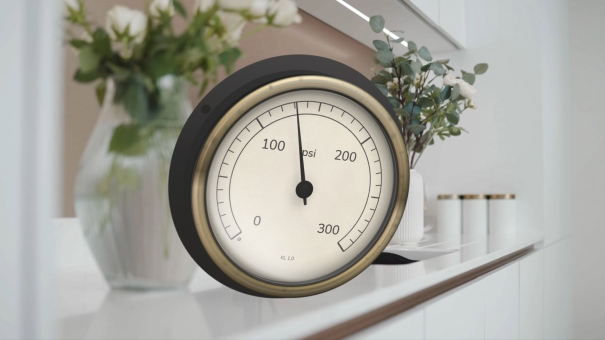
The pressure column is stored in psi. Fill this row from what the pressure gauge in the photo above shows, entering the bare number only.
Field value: 130
